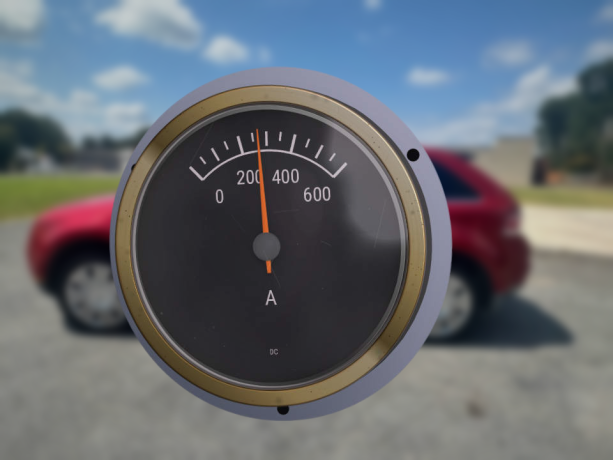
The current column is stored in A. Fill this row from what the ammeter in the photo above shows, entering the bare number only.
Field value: 275
